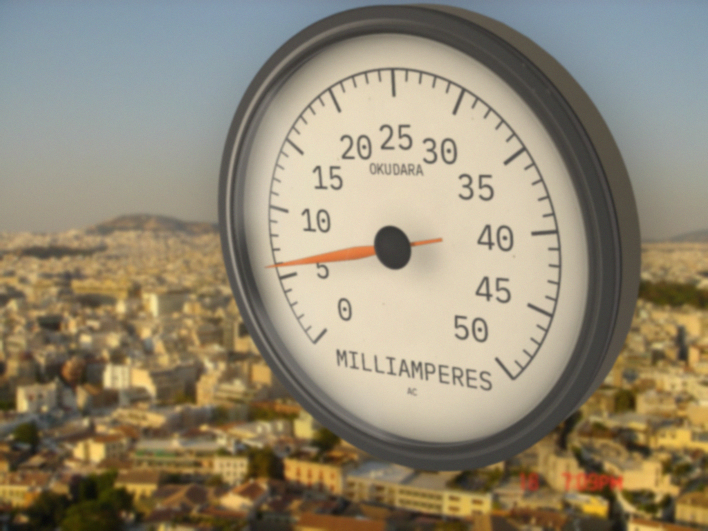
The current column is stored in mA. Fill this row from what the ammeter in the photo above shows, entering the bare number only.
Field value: 6
